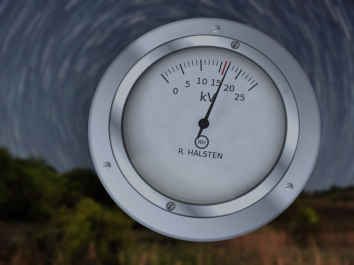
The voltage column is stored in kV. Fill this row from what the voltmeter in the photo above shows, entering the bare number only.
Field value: 17
